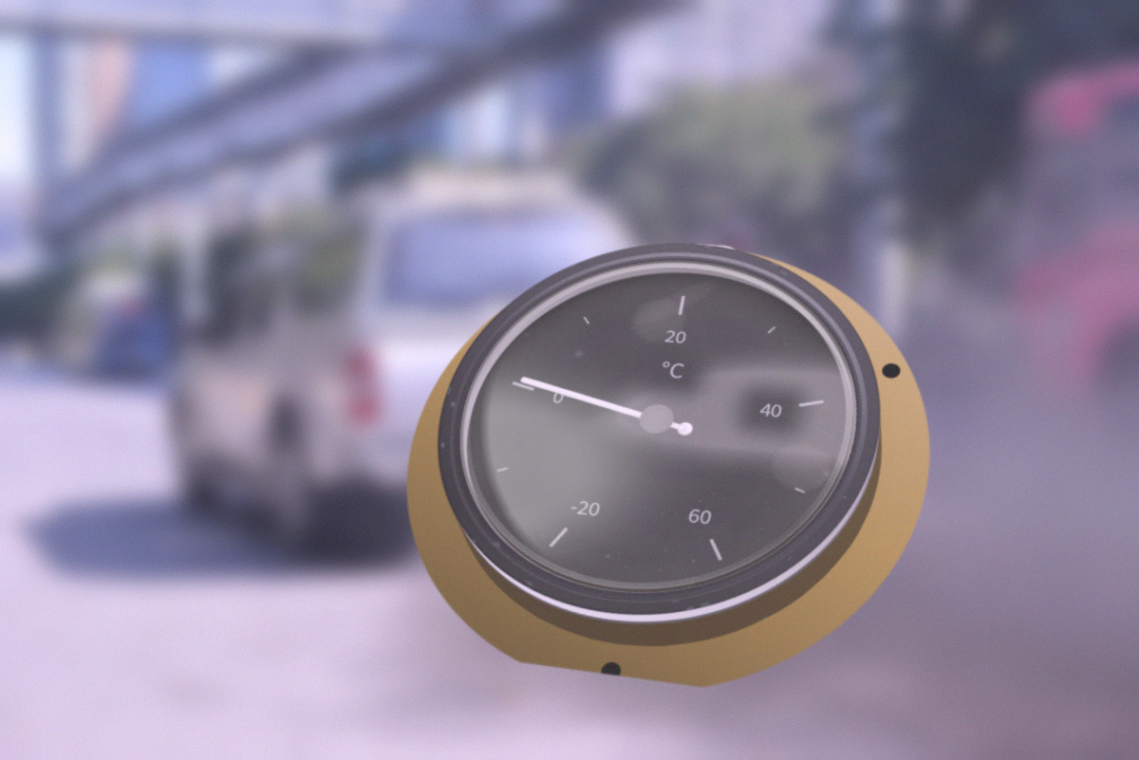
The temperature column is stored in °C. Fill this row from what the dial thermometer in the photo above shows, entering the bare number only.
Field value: 0
